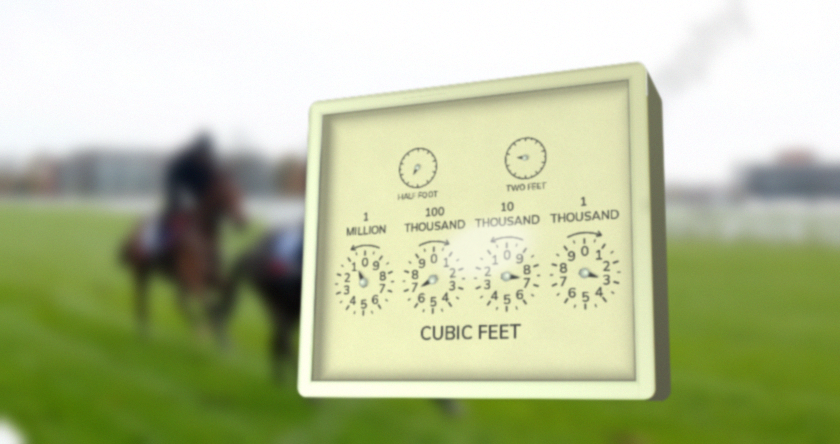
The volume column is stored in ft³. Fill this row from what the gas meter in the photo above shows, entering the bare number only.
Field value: 67300
